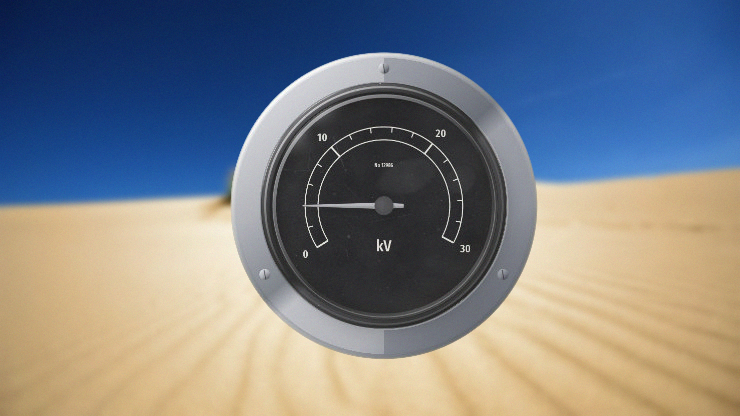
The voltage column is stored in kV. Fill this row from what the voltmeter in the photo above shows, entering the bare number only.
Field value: 4
